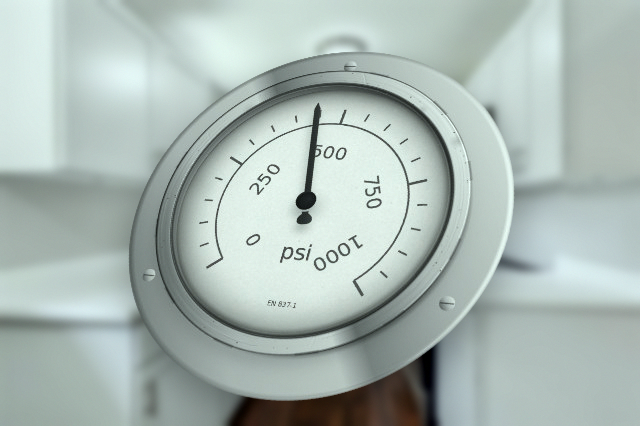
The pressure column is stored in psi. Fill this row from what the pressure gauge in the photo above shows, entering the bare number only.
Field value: 450
